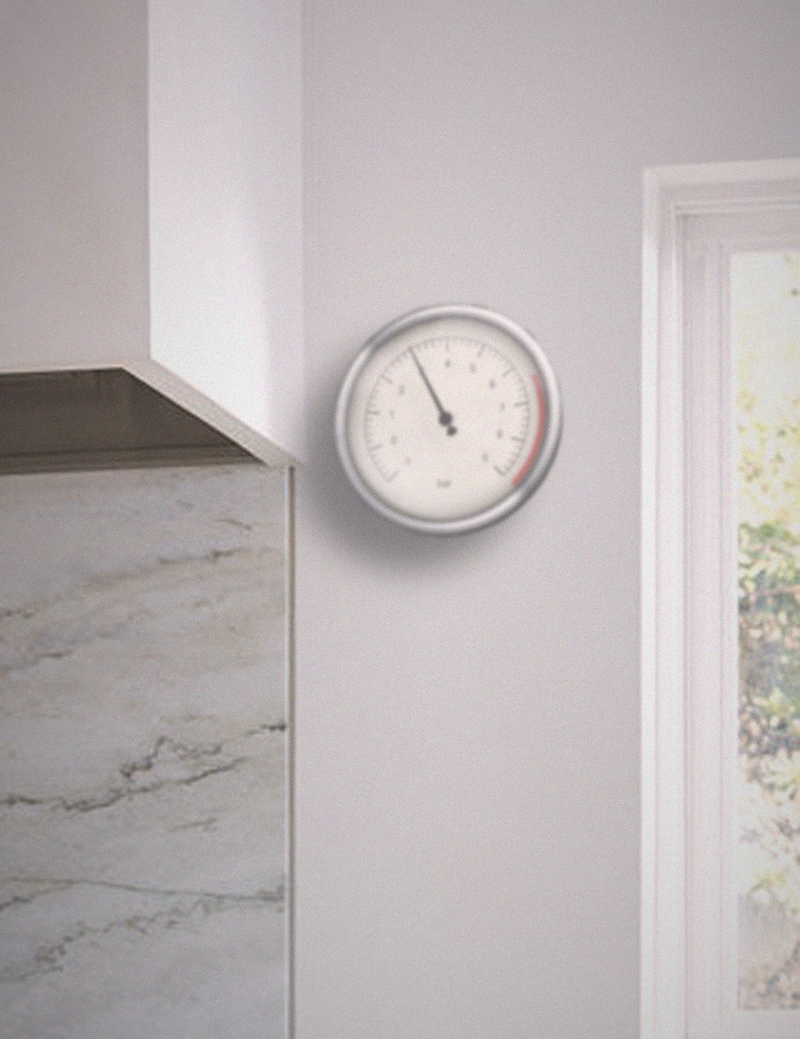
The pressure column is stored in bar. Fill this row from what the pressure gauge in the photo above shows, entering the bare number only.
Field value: 3
